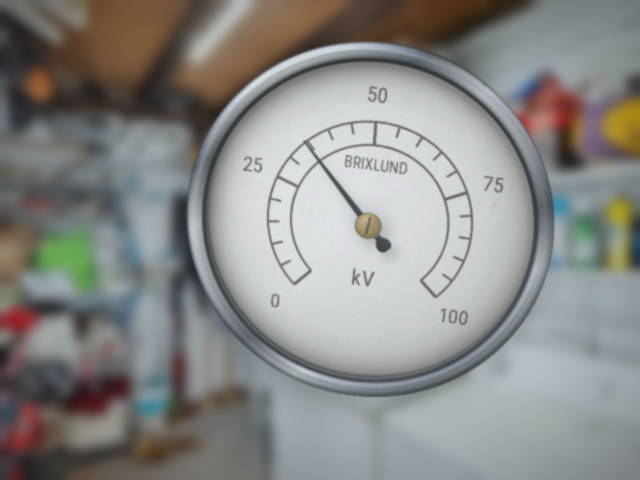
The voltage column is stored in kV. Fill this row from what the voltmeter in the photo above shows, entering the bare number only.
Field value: 35
